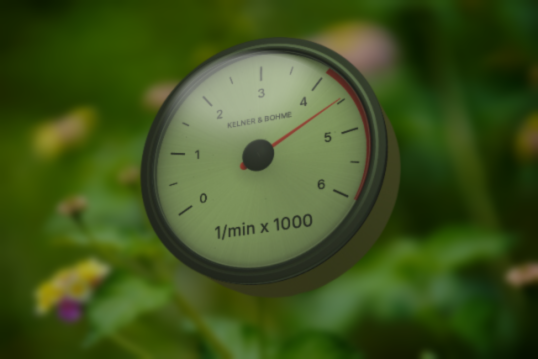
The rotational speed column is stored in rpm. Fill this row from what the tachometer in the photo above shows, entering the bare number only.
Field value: 4500
